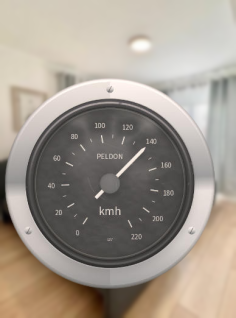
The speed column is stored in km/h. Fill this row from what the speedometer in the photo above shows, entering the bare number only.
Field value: 140
